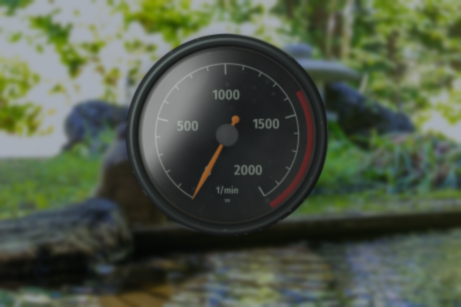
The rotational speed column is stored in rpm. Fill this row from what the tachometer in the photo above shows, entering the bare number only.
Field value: 0
